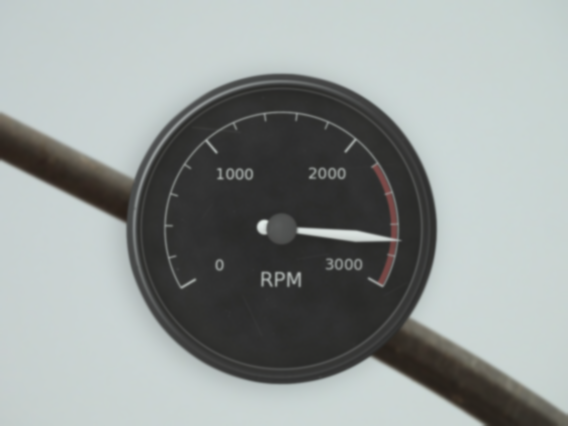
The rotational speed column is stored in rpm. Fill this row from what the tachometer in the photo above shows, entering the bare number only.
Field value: 2700
